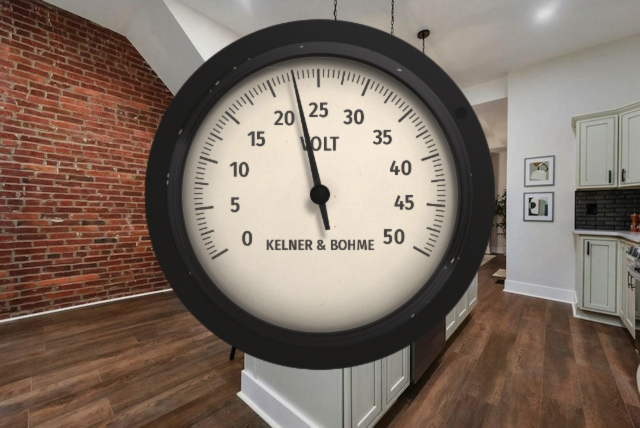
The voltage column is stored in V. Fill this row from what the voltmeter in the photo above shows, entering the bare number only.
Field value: 22.5
